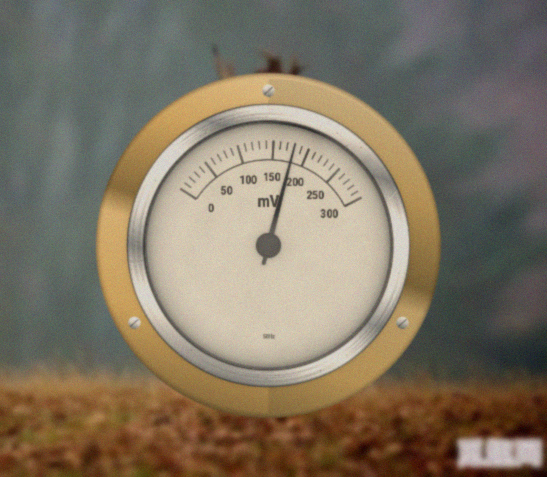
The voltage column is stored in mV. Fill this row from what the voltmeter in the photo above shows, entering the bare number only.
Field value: 180
